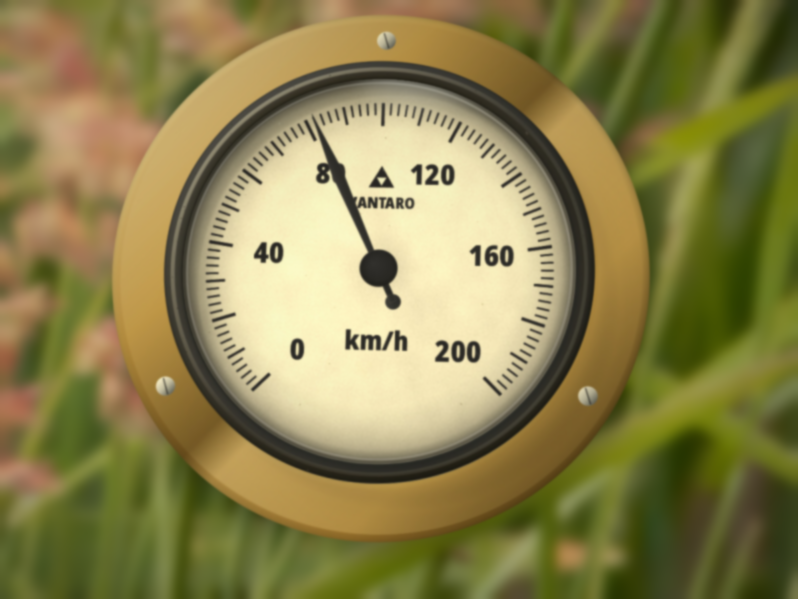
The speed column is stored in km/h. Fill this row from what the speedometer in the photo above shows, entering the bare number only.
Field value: 82
